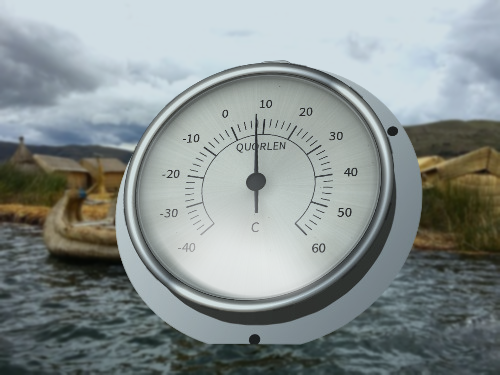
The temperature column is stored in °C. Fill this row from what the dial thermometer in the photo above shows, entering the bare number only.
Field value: 8
